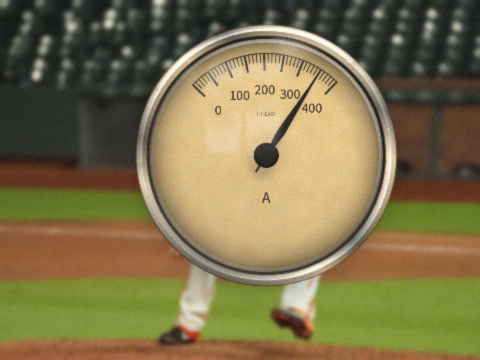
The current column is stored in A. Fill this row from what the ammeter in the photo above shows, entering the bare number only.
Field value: 350
